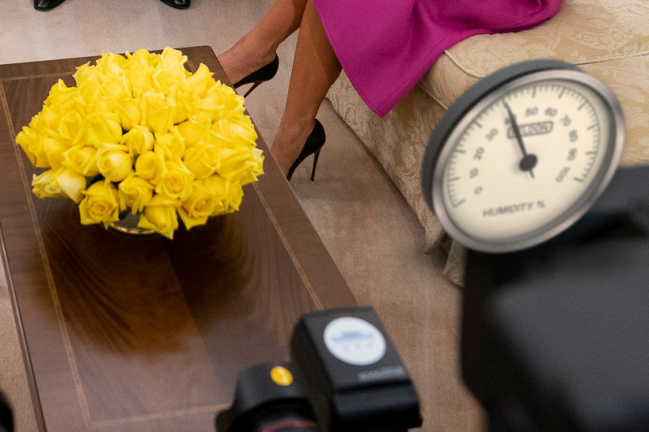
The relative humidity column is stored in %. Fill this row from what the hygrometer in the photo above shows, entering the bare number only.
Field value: 40
